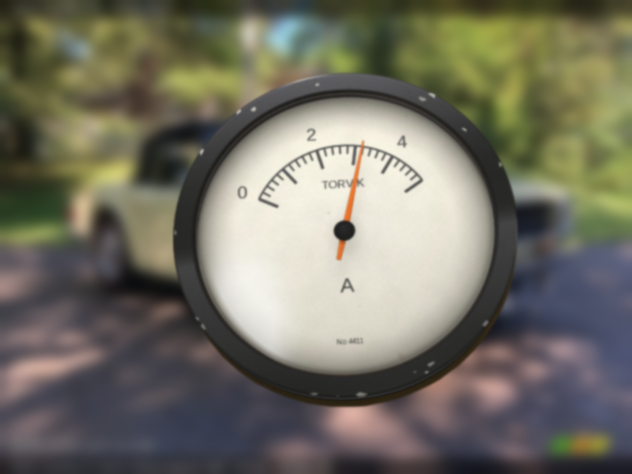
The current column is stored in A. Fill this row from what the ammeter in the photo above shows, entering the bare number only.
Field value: 3.2
